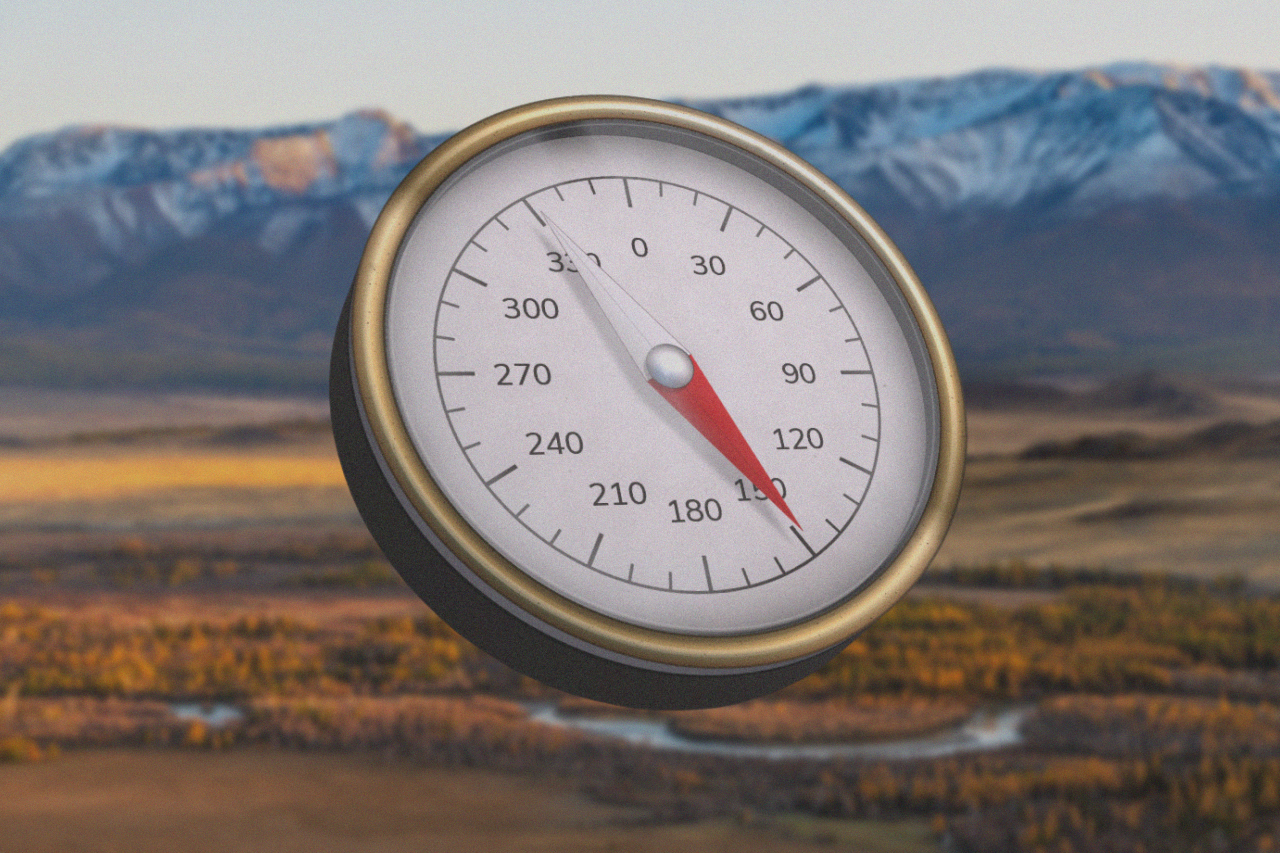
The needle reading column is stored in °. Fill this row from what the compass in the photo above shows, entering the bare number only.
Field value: 150
